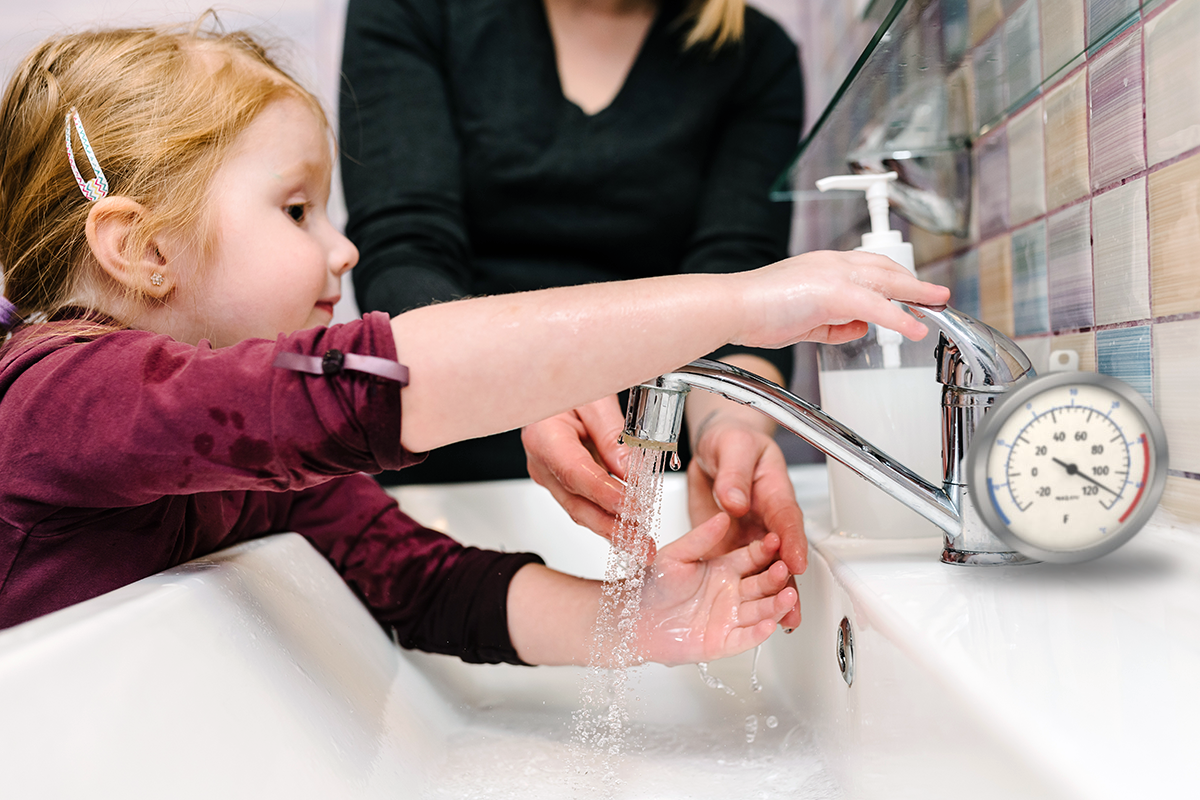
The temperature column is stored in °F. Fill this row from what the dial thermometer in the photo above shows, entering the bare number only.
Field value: 112
